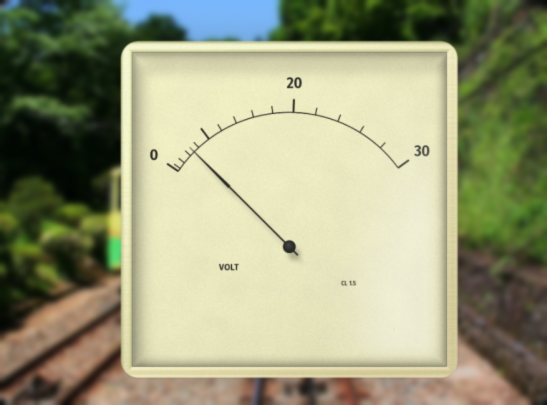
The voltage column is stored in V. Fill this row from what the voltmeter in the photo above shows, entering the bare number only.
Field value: 7
